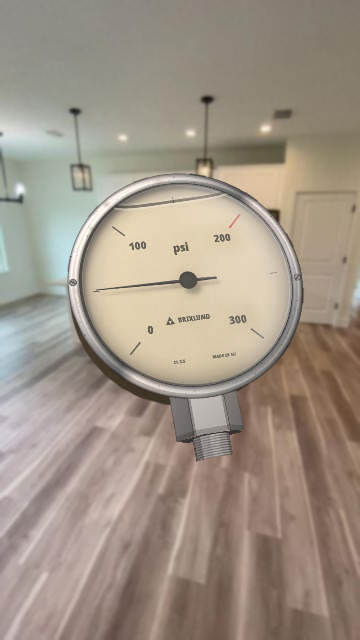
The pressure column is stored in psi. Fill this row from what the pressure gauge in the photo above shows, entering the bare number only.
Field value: 50
